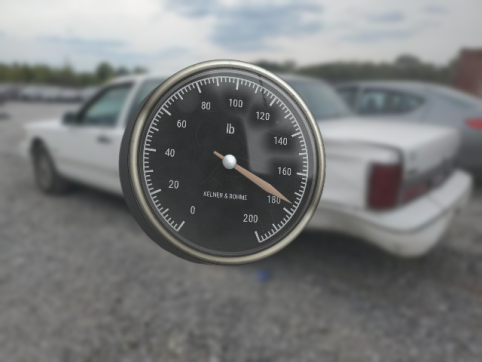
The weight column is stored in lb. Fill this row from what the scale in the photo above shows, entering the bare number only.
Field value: 176
